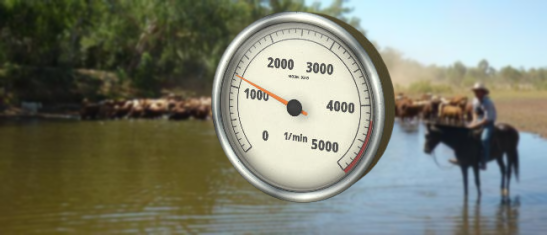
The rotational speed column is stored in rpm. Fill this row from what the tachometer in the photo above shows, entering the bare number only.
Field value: 1200
